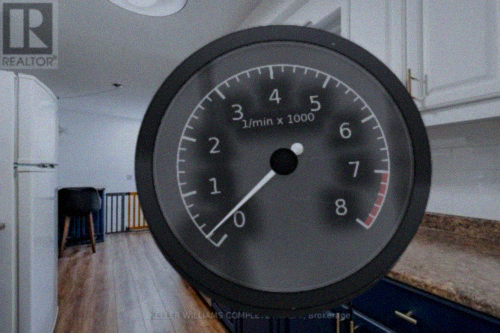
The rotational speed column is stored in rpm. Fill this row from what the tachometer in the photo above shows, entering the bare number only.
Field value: 200
